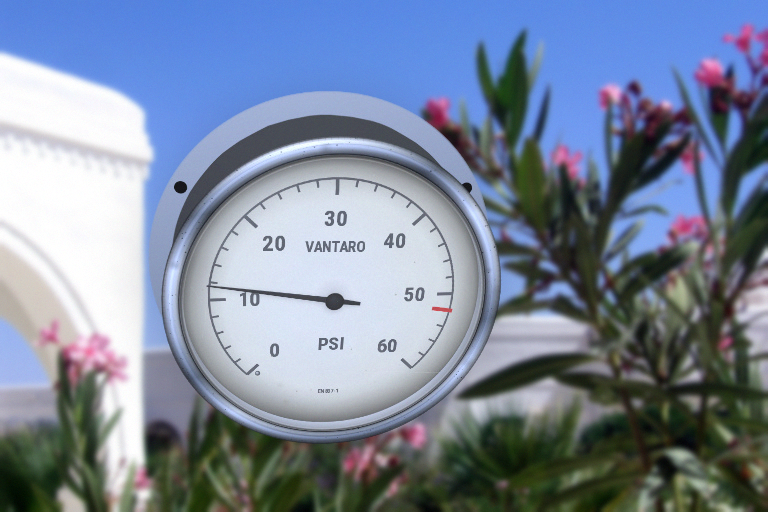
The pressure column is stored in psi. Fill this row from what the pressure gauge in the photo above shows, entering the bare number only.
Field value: 12
